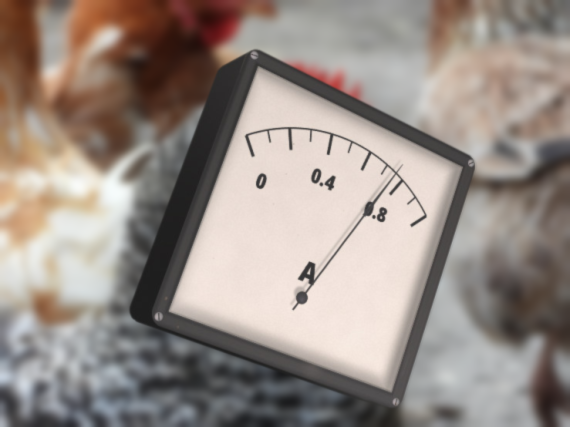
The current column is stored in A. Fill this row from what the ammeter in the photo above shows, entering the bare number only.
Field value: 0.75
